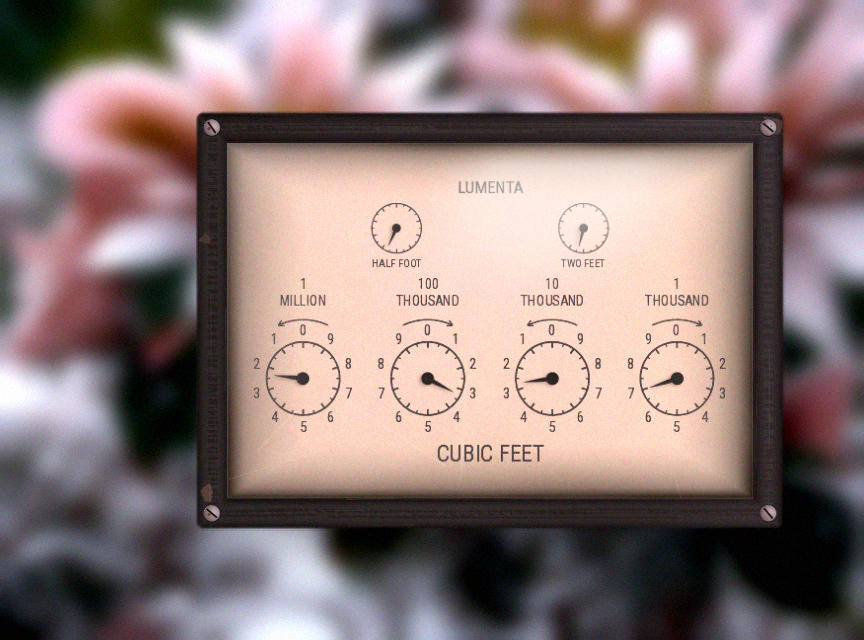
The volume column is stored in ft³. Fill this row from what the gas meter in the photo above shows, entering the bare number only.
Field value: 232700
